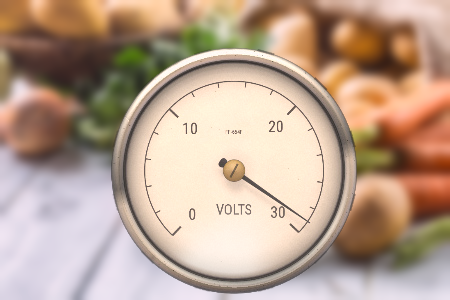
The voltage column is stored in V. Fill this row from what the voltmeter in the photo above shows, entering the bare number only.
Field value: 29
